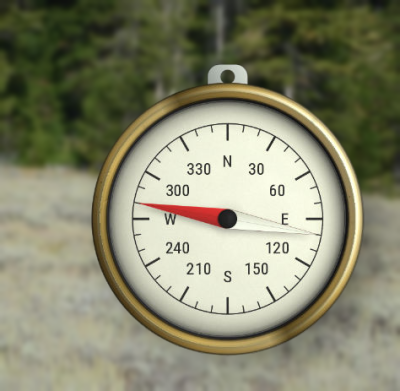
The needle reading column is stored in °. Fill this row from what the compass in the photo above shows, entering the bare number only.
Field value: 280
